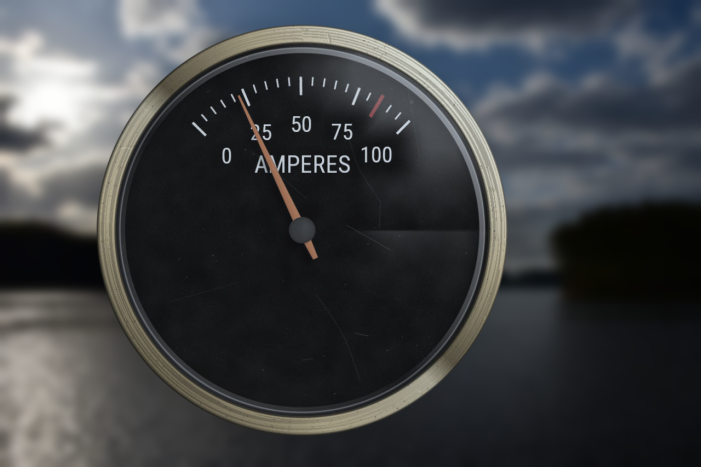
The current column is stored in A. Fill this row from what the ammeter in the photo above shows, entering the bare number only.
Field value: 22.5
